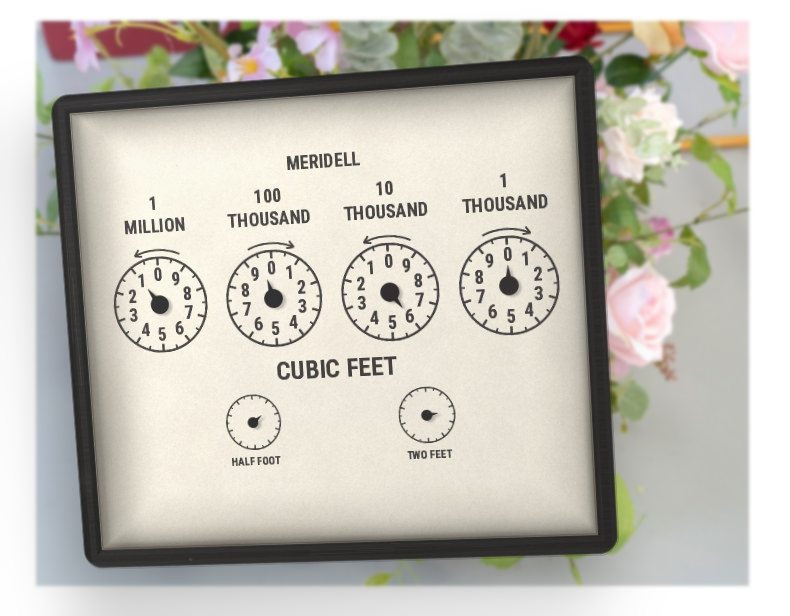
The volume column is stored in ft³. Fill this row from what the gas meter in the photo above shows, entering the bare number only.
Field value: 96000
